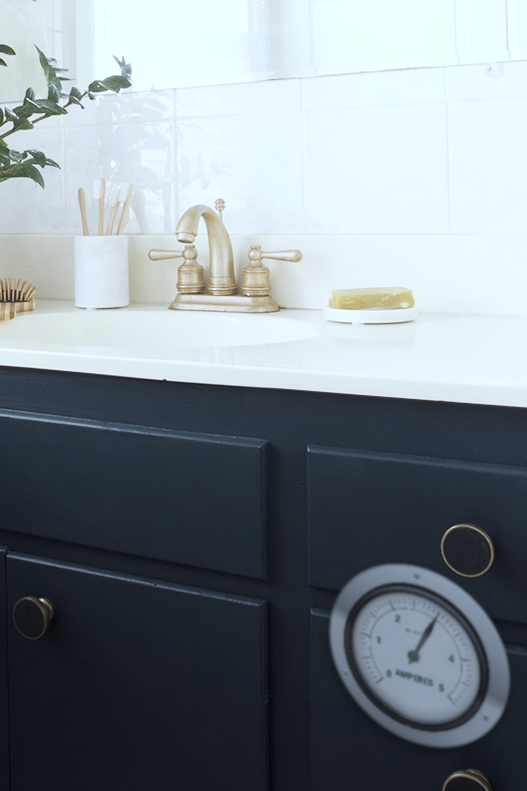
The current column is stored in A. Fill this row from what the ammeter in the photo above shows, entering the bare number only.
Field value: 3
